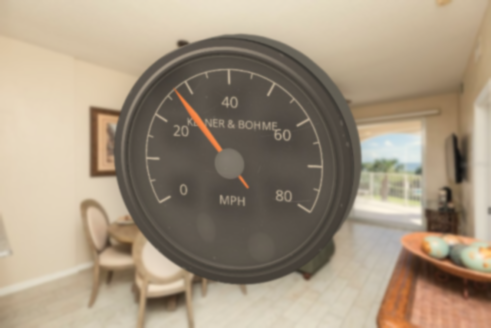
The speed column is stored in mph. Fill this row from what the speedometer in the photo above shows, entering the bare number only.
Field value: 27.5
